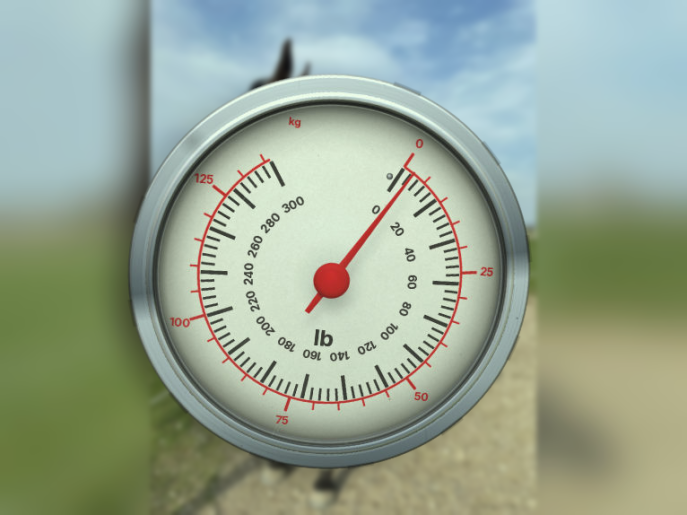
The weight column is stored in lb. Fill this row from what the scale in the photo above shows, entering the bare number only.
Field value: 4
